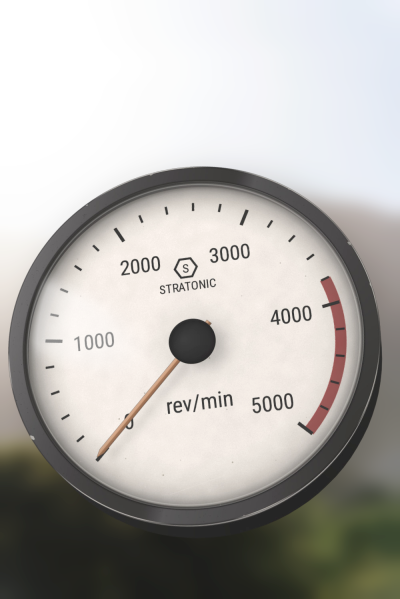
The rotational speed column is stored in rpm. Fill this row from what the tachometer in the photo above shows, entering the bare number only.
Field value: 0
